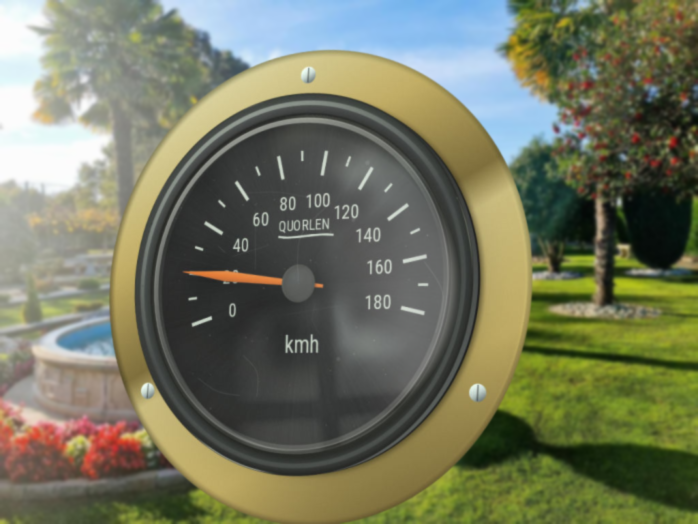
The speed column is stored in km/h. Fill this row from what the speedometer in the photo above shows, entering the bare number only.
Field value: 20
